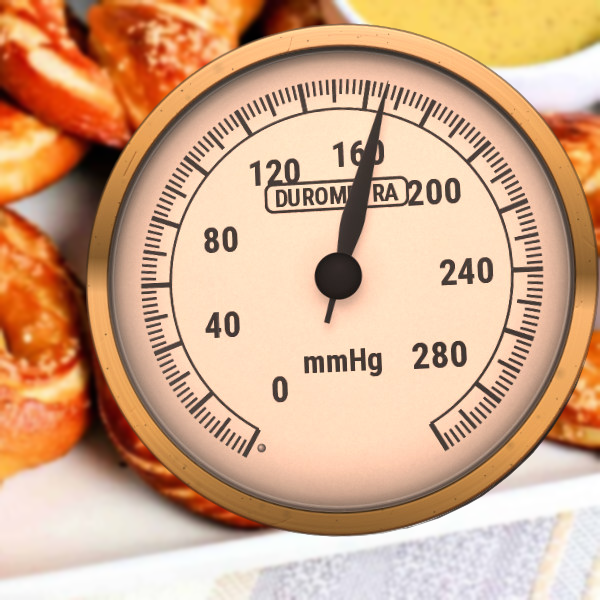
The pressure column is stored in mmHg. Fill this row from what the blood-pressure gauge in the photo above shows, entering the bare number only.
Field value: 166
